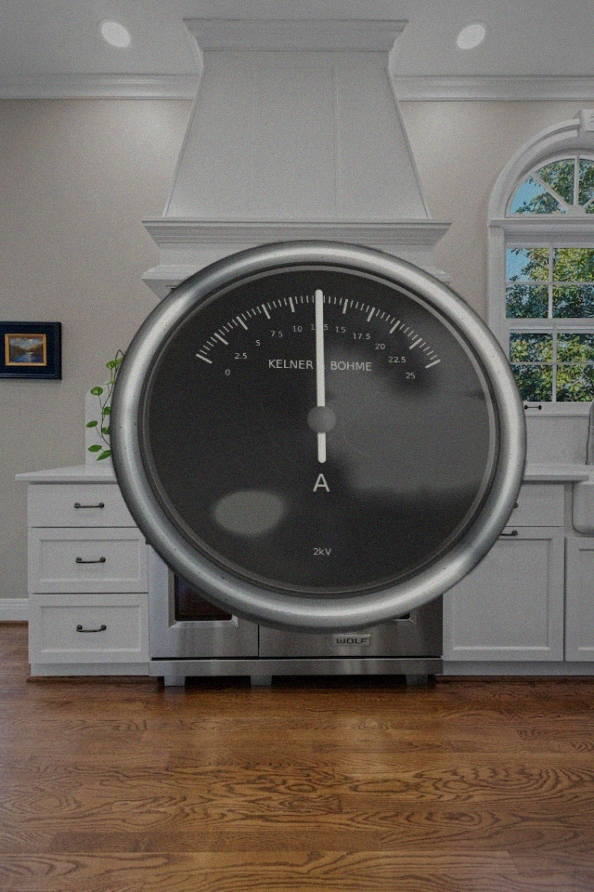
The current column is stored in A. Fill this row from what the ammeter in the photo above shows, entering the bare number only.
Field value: 12.5
